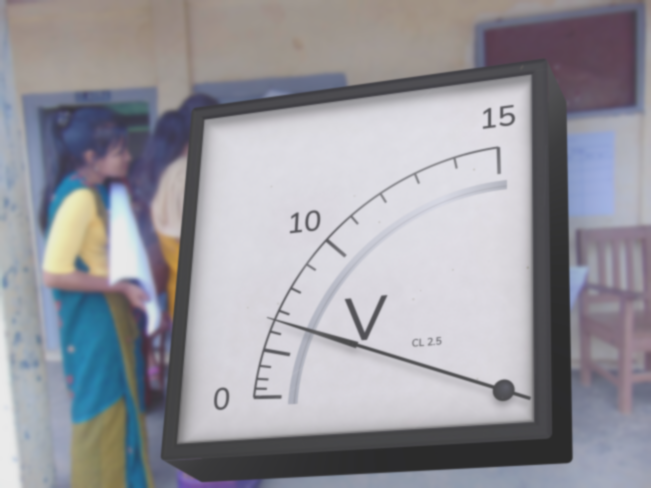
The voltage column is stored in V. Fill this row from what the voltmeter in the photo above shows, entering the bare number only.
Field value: 6.5
